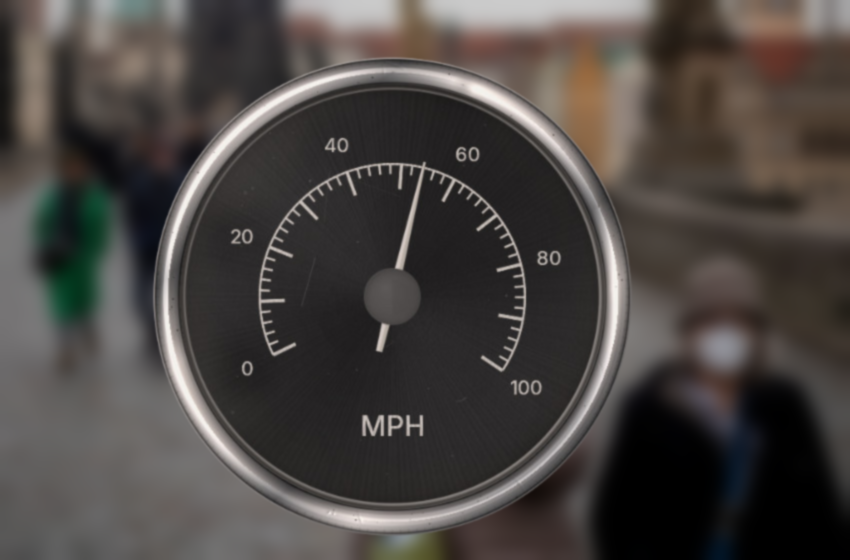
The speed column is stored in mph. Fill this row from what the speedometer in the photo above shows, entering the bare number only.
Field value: 54
